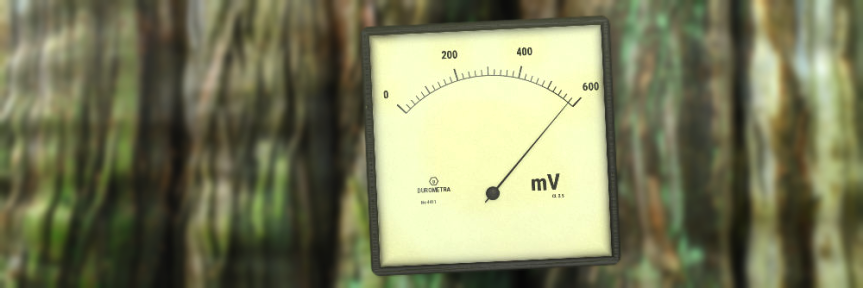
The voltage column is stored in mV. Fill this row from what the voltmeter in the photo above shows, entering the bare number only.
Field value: 580
